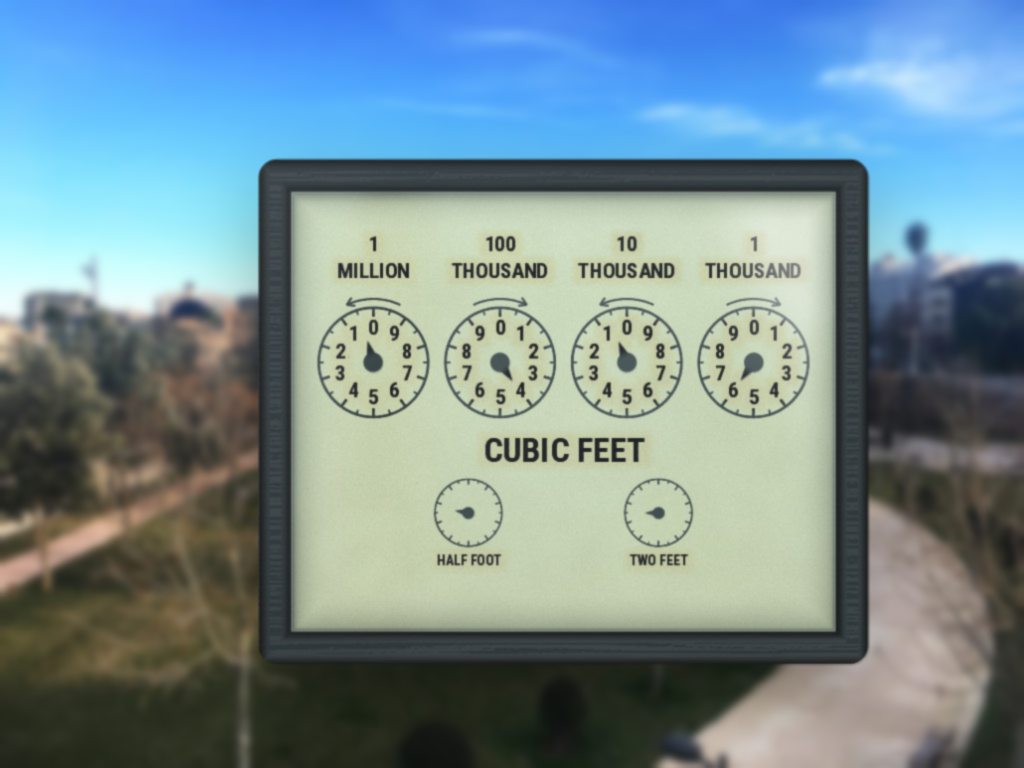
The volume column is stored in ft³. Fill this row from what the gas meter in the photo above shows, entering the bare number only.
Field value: 40600
